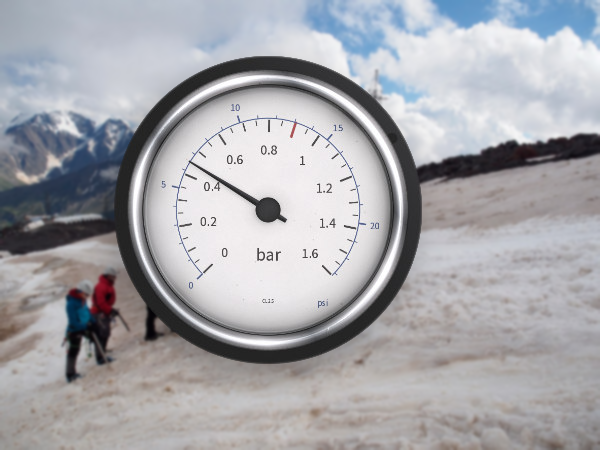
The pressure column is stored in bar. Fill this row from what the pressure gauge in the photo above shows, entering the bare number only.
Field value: 0.45
